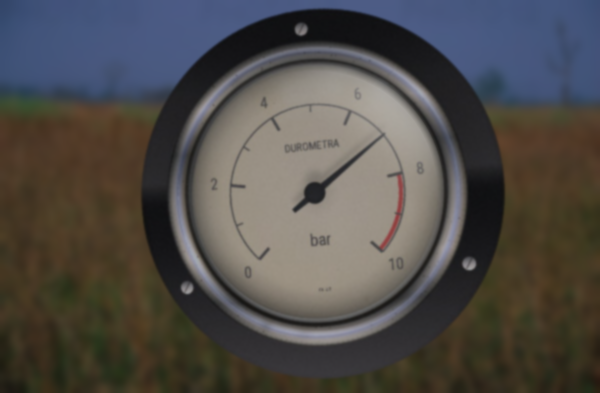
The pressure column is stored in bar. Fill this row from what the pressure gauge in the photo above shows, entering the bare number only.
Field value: 7
